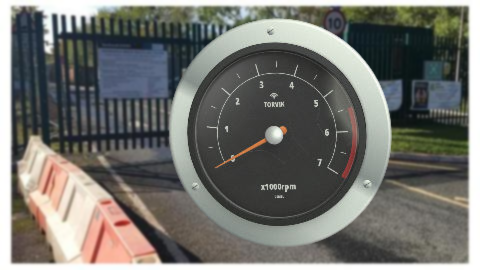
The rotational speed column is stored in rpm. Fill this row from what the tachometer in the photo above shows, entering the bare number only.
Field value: 0
